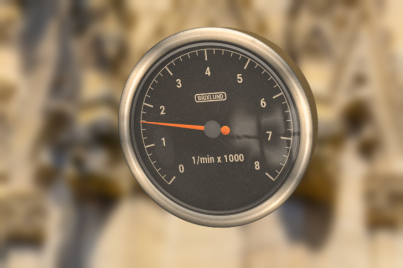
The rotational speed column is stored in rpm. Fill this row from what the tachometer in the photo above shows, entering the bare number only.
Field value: 1600
